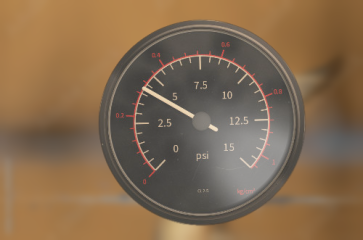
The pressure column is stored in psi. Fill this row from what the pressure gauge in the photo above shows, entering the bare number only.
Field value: 4.25
